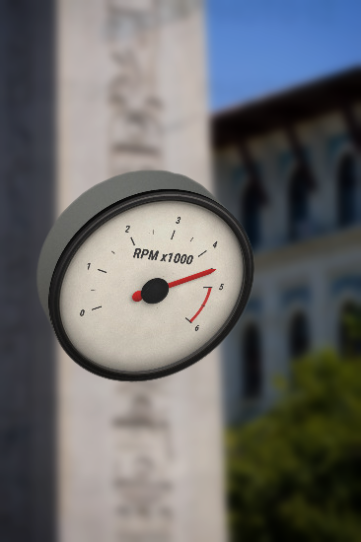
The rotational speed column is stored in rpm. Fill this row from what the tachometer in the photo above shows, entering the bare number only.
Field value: 4500
